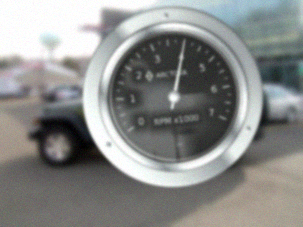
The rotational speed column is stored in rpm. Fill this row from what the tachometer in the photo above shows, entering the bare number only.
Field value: 4000
